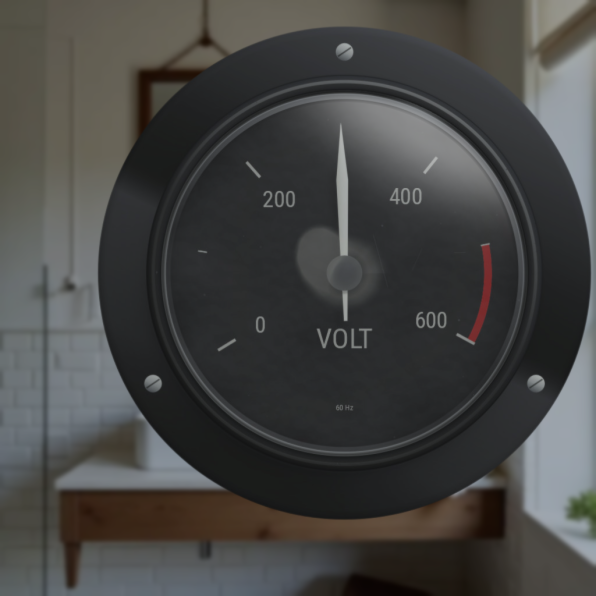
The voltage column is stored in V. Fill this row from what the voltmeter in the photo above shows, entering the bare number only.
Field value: 300
